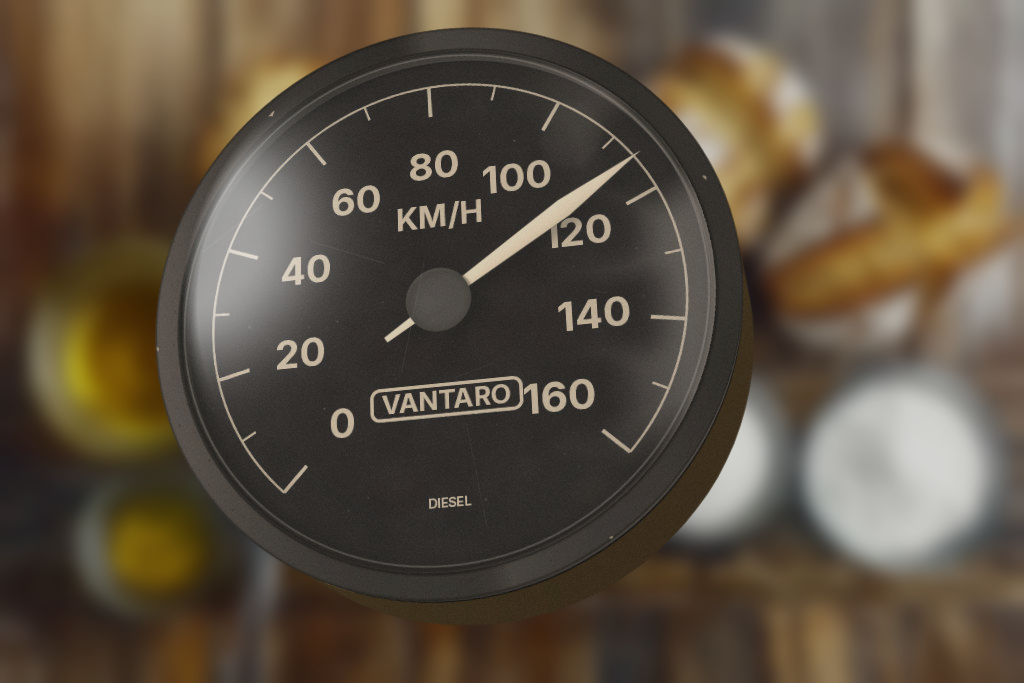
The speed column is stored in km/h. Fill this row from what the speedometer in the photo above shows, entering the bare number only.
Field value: 115
